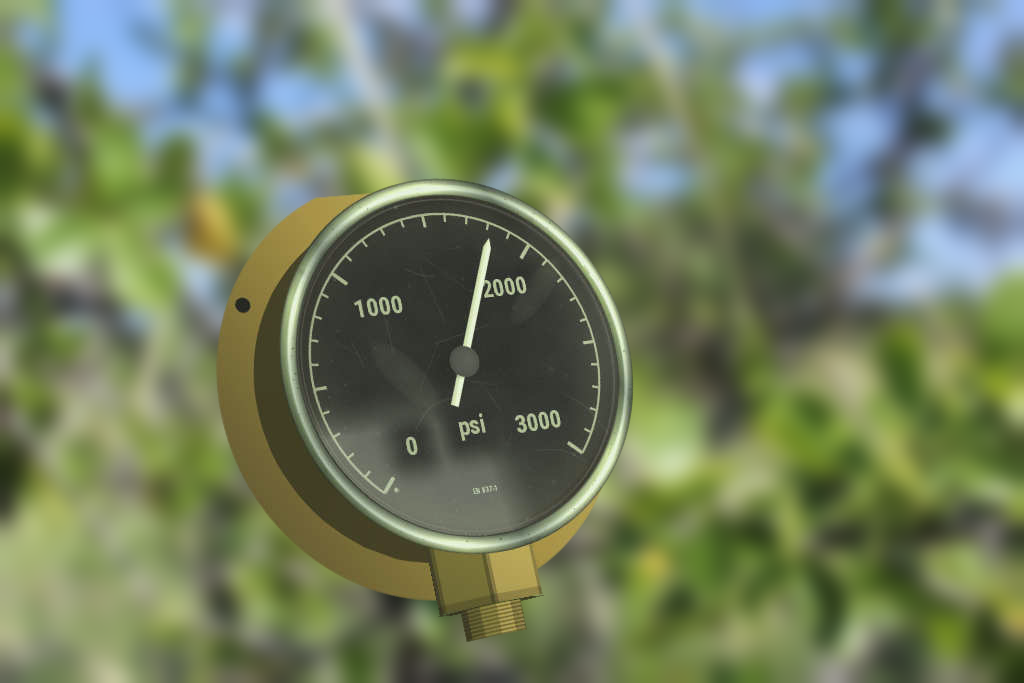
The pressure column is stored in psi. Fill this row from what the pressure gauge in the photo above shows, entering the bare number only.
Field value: 1800
